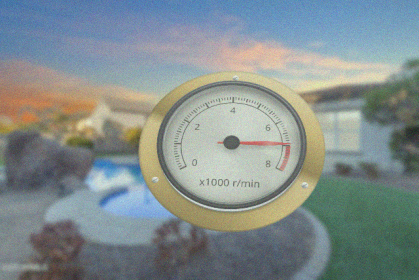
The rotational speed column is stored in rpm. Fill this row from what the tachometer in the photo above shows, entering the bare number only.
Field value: 7000
